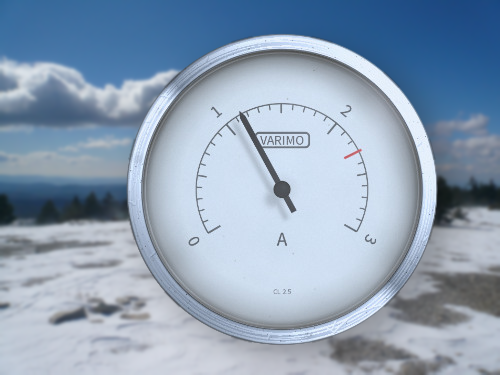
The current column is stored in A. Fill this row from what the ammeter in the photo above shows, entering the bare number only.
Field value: 1.15
